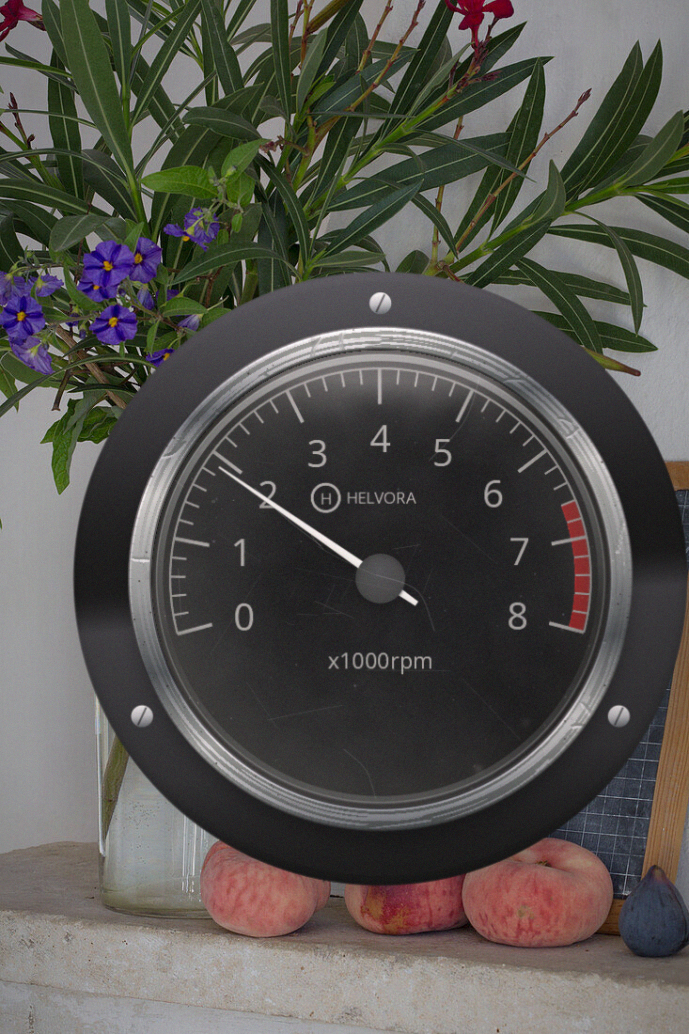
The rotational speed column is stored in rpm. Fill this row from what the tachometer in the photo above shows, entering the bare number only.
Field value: 1900
